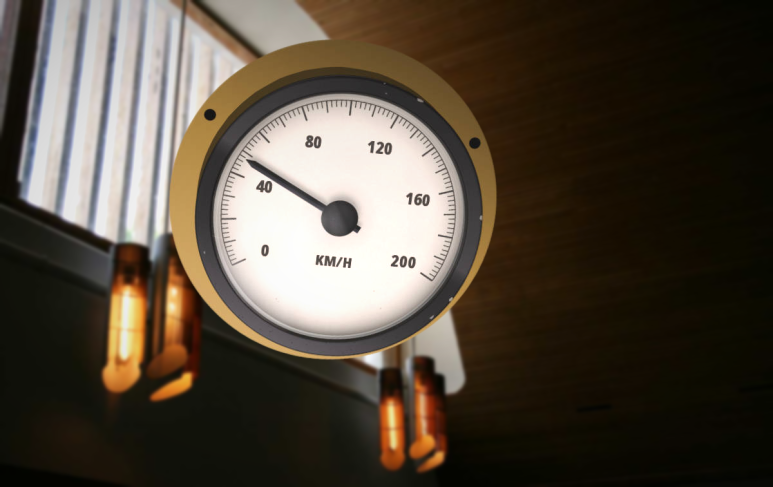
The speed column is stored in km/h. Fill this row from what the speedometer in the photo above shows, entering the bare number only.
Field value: 48
